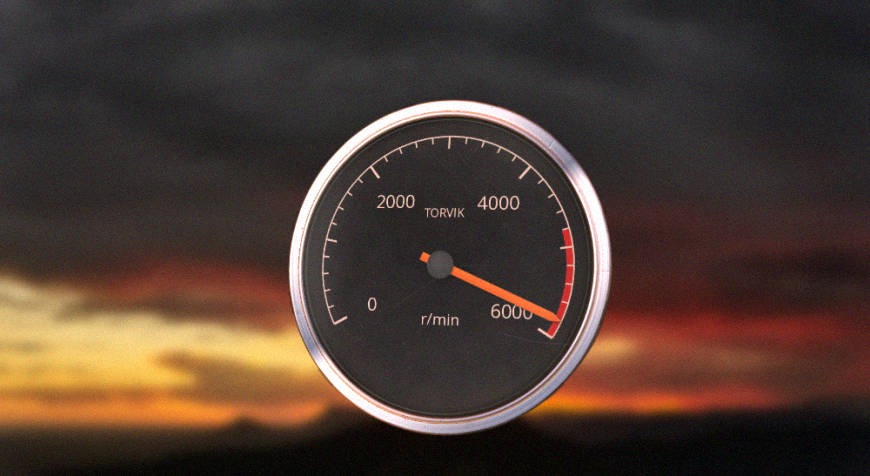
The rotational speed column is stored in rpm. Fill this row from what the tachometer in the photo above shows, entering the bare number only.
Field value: 5800
